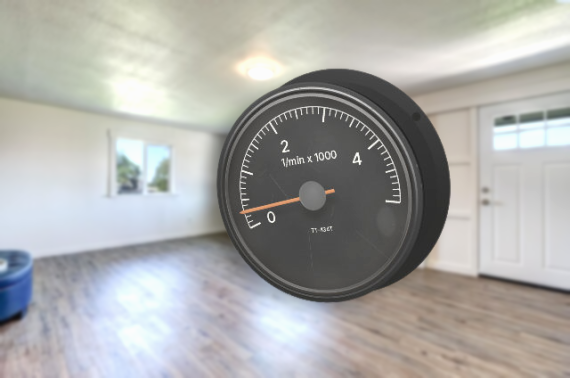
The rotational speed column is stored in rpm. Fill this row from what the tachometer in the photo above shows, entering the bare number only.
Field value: 300
